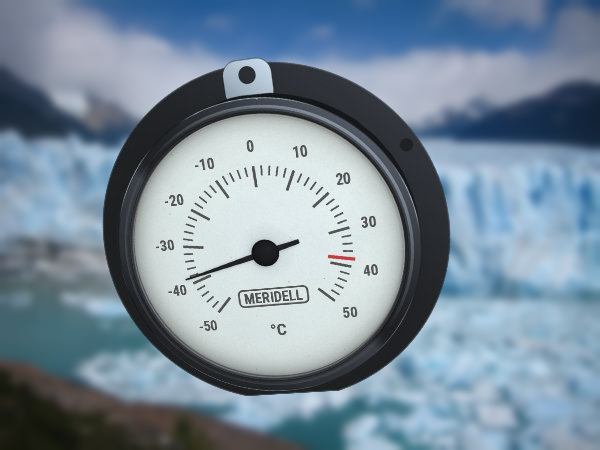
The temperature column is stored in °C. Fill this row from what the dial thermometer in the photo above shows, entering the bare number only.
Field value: -38
